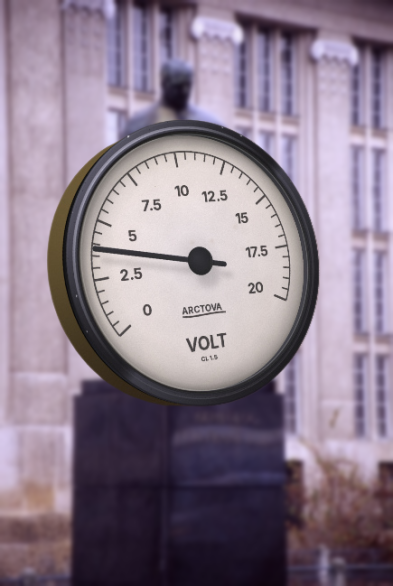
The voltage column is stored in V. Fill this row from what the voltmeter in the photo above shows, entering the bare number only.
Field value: 3.75
